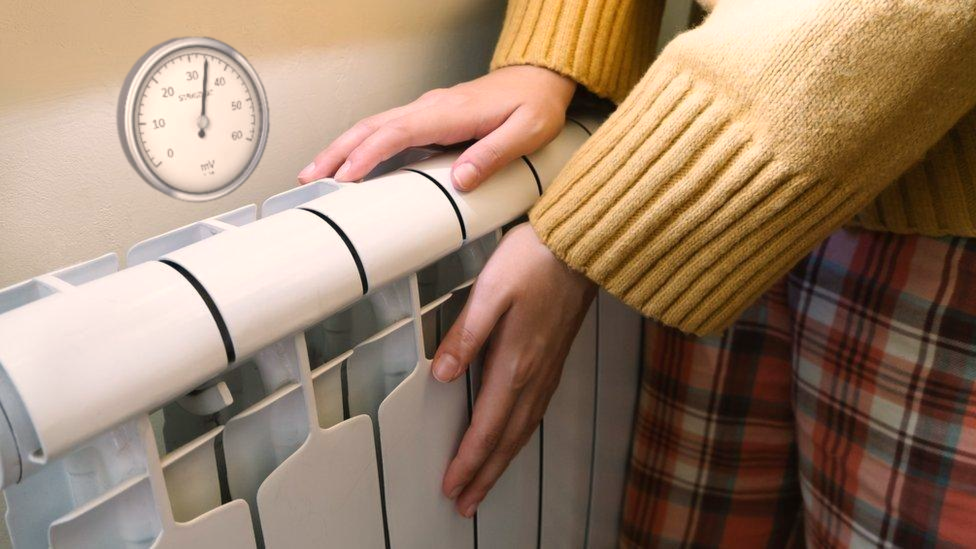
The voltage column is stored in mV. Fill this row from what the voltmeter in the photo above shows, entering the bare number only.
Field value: 34
